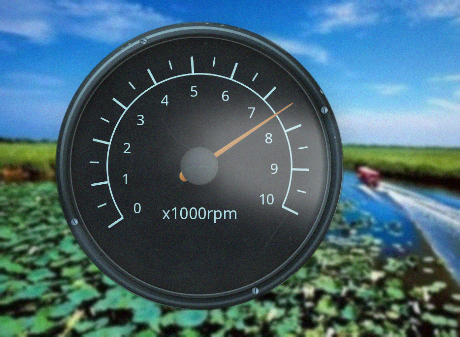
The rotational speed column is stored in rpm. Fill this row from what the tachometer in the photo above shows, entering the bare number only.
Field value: 7500
